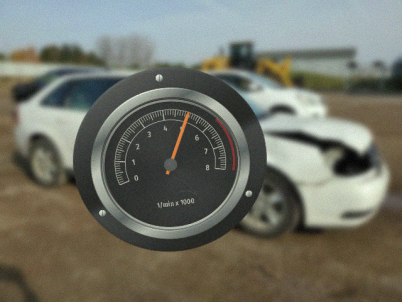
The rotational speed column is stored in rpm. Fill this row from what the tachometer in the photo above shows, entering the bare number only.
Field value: 5000
